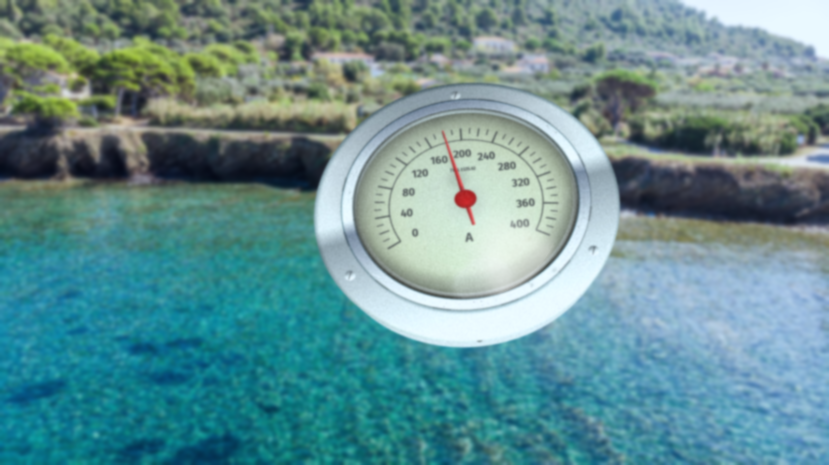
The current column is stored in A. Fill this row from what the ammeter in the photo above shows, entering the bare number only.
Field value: 180
